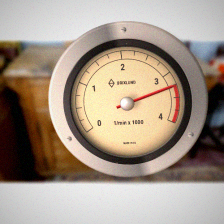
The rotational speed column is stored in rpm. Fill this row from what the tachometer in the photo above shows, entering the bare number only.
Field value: 3250
